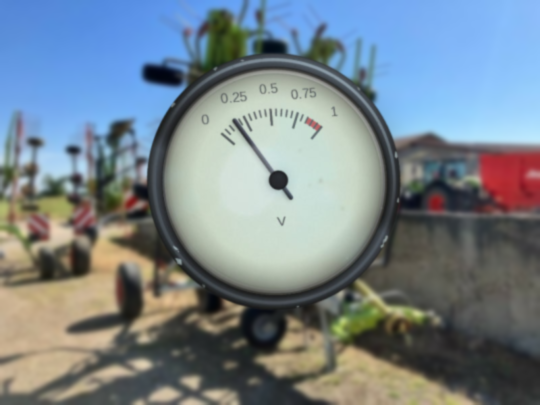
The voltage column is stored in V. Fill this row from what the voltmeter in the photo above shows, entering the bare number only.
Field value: 0.15
